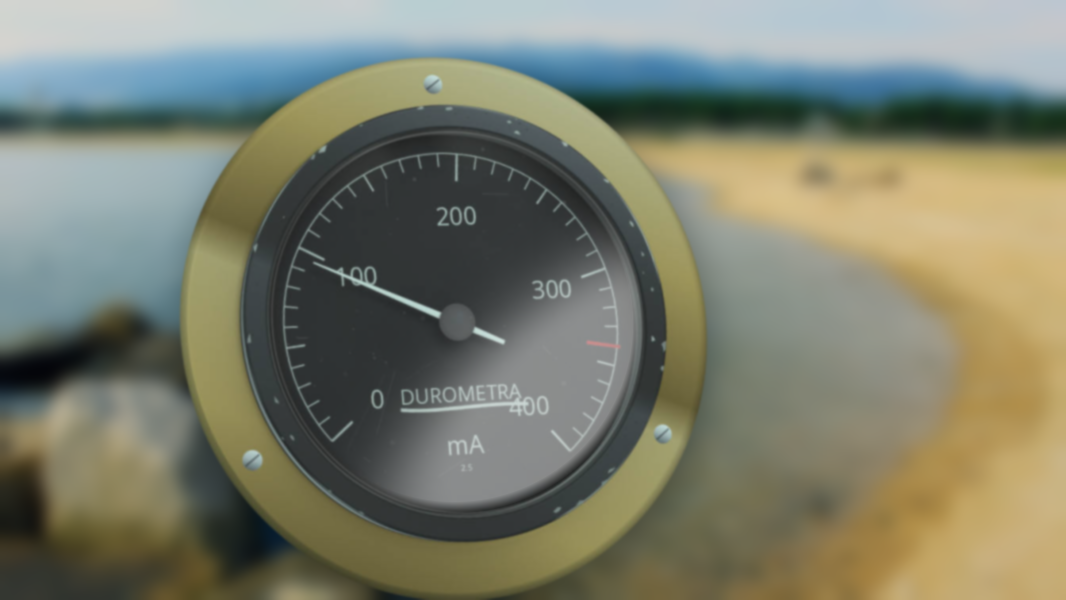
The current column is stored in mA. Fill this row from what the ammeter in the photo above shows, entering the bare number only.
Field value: 95
